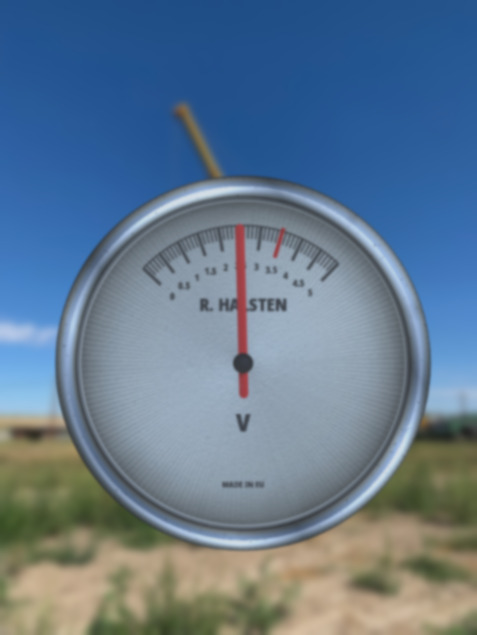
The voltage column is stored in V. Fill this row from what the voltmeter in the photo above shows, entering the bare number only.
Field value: 2.5
